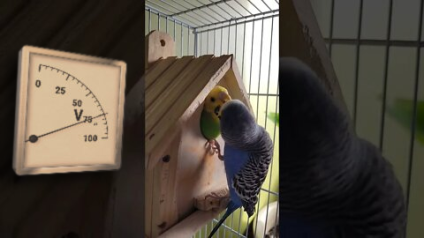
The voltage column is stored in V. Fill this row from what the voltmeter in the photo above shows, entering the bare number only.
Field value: 75
